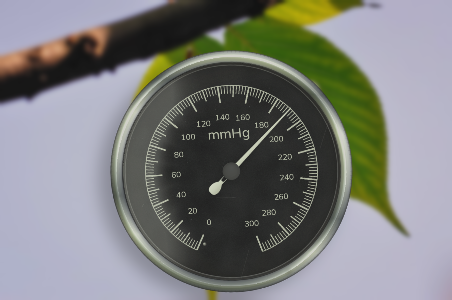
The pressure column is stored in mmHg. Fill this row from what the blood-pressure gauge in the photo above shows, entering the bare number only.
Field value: 190
